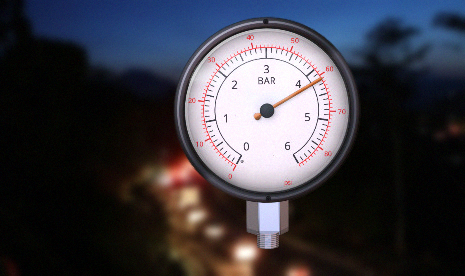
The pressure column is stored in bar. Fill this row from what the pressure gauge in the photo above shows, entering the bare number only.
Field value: 4.2
